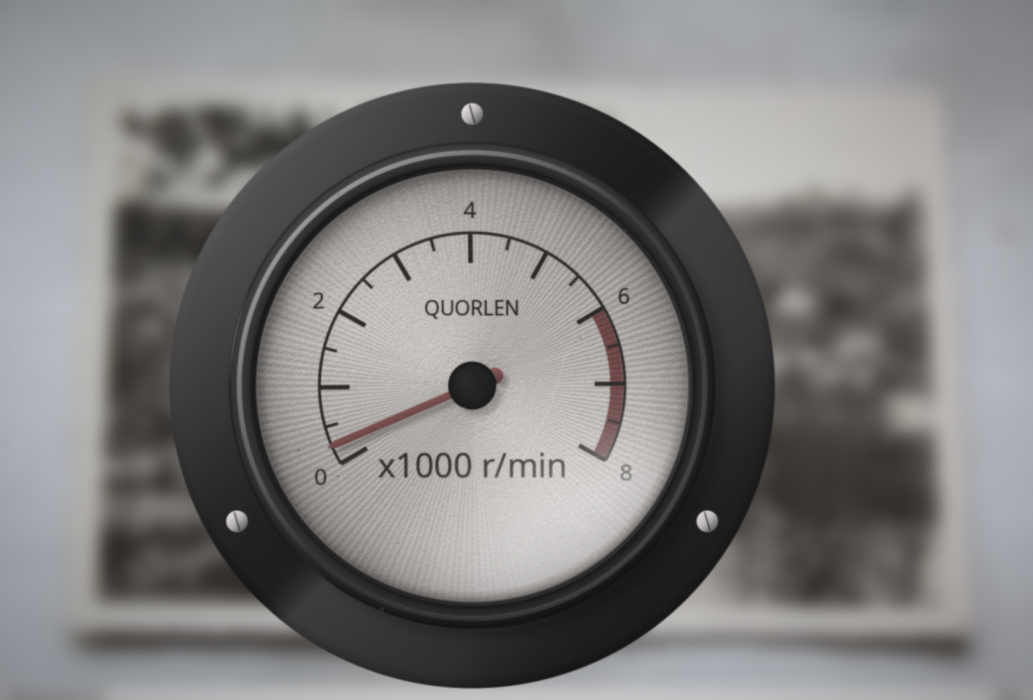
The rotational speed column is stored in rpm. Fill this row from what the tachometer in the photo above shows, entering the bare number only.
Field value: 250
